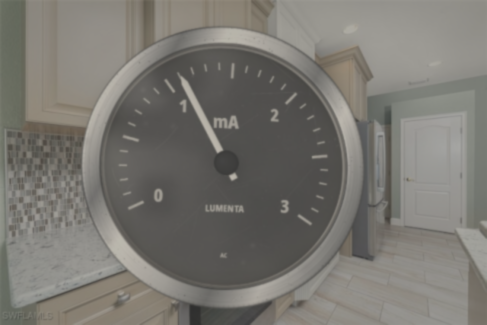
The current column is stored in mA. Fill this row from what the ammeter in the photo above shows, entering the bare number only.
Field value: 1.1
